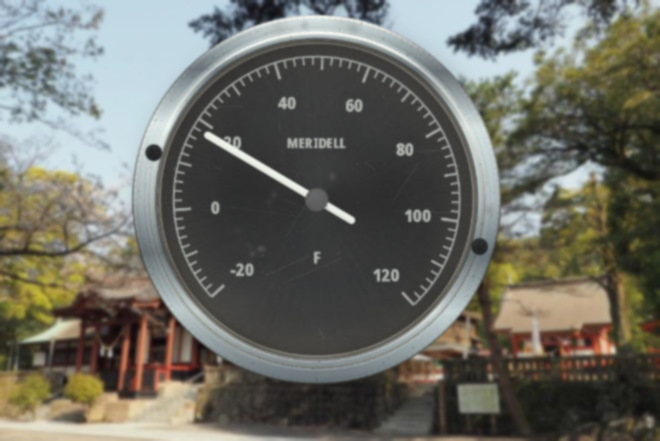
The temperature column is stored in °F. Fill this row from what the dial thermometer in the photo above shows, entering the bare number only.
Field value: 18
